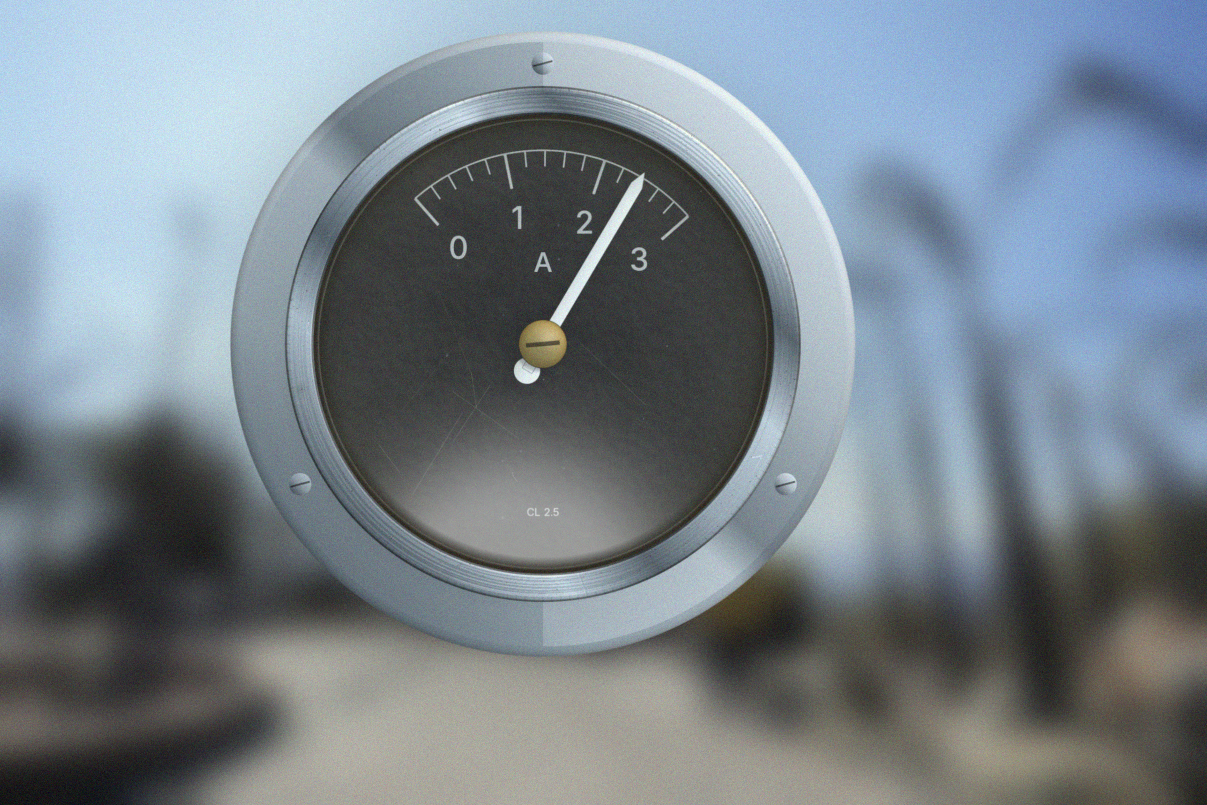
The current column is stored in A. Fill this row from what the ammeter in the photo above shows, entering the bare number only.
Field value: 2.4
